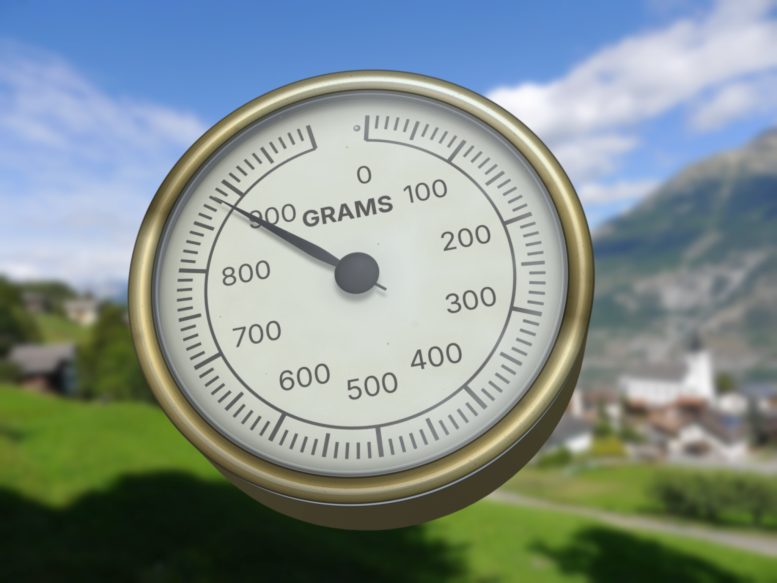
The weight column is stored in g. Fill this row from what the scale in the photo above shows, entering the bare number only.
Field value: 880
